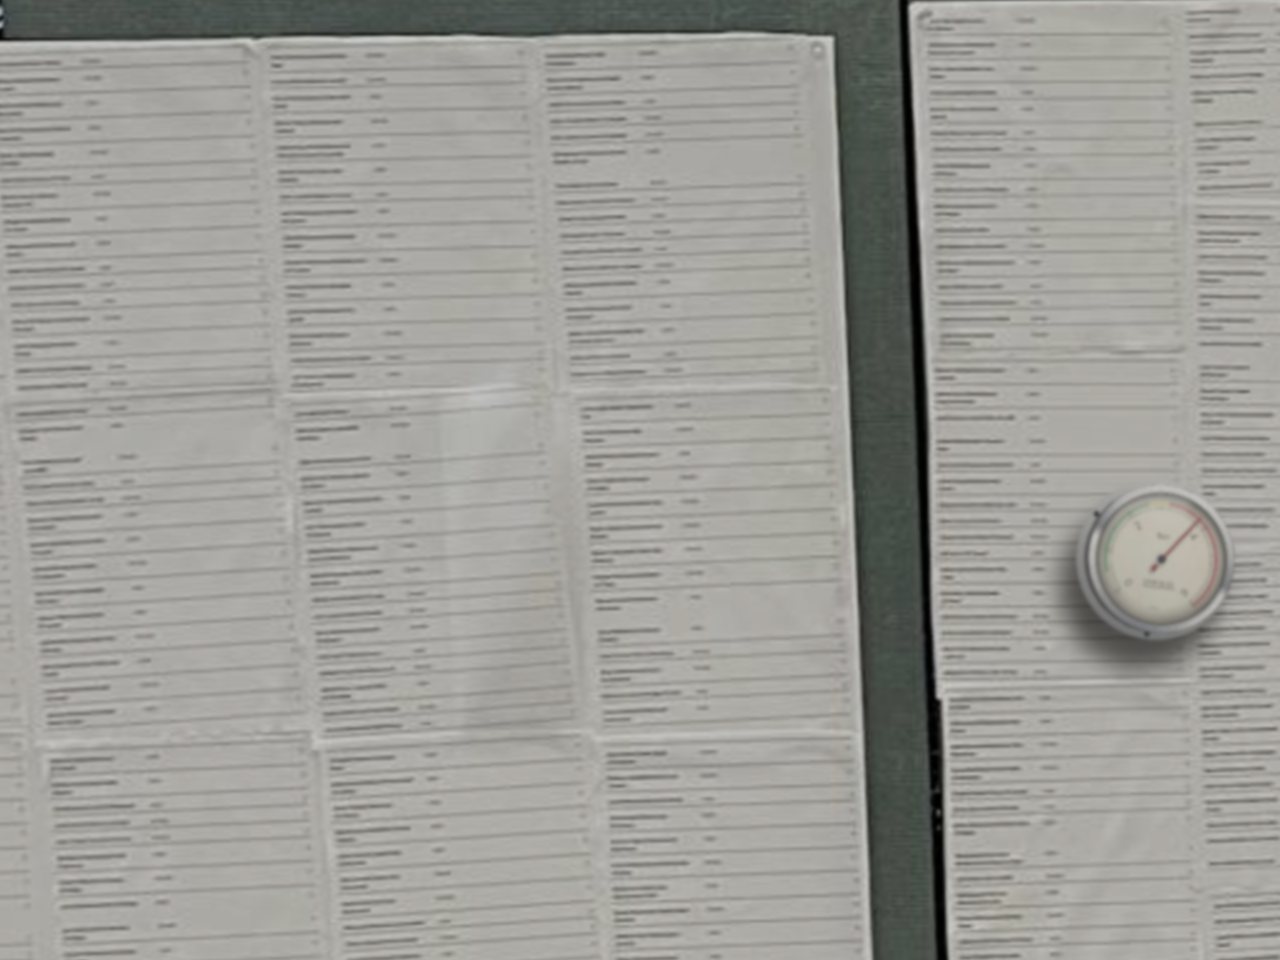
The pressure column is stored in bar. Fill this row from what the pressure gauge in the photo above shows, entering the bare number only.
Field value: 3.75
